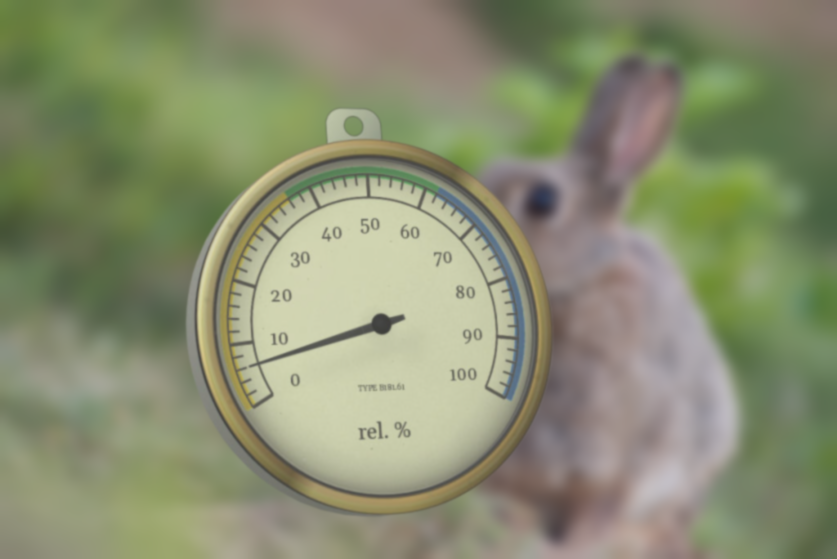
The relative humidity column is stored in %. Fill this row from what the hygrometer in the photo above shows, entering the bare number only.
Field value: 6
